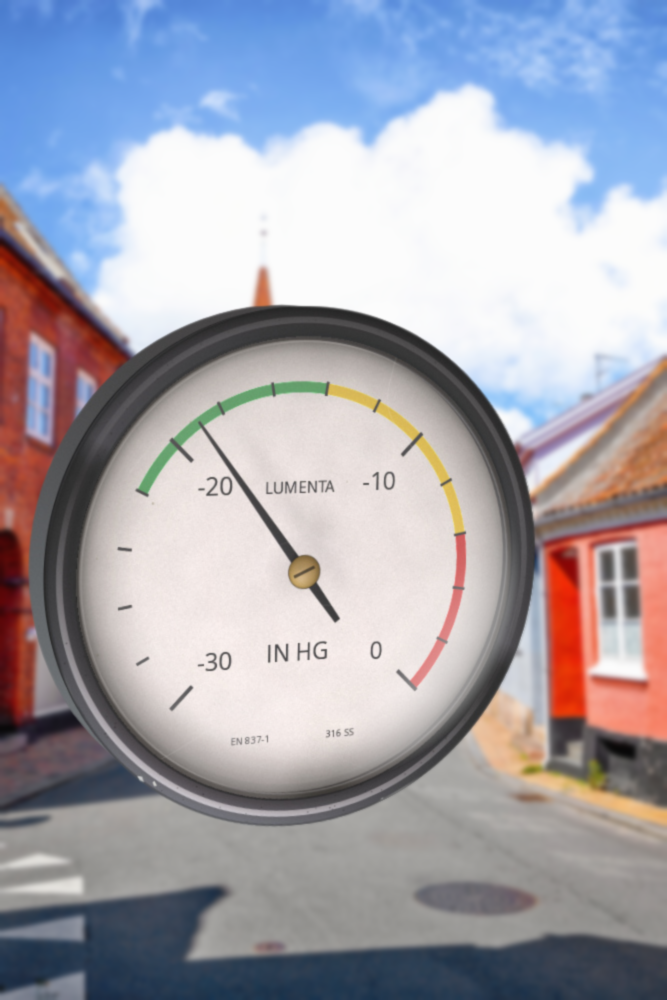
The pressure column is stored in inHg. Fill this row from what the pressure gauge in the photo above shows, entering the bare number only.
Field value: -19
